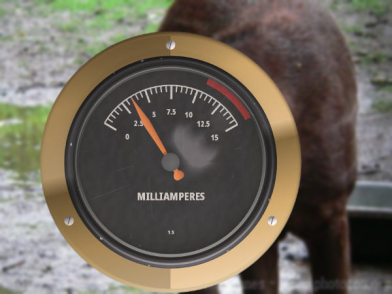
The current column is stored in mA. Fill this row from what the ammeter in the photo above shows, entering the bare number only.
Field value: 3.5
